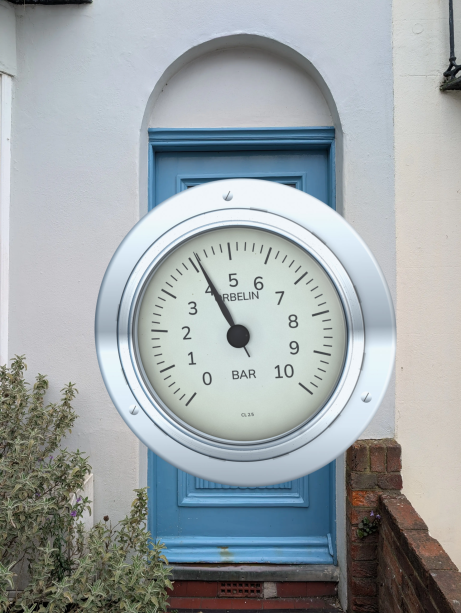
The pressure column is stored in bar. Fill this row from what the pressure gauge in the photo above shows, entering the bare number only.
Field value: 4.2
